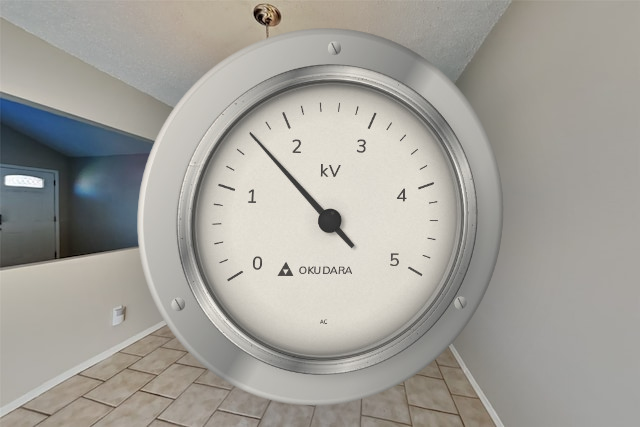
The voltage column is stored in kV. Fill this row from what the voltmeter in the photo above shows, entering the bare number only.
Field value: 1.6
